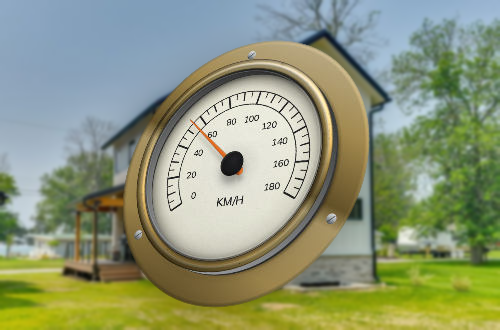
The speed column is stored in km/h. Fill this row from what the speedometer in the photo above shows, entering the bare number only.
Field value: 55
